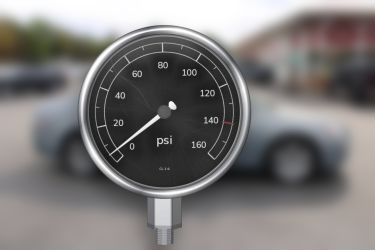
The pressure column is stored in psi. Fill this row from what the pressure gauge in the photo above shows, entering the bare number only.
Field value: 5
